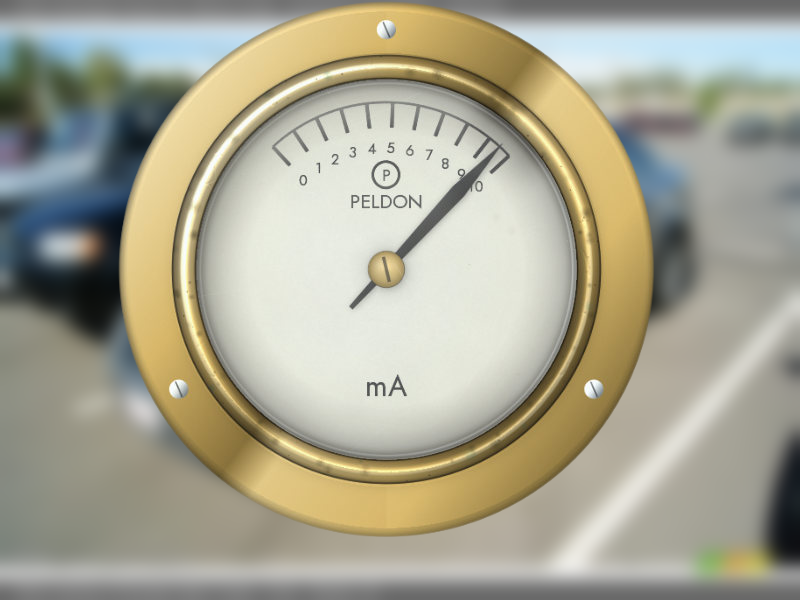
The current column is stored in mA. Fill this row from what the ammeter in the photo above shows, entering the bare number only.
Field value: 9.5
